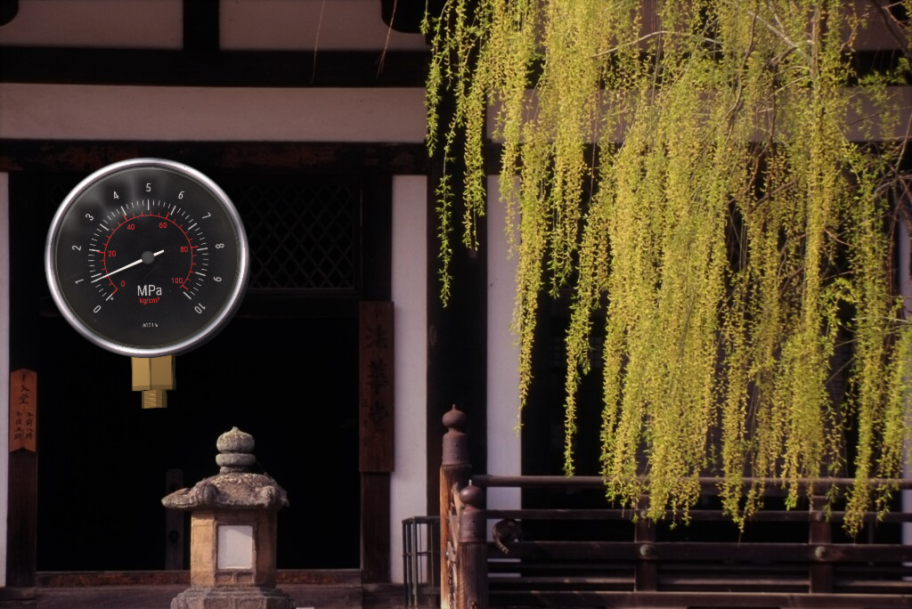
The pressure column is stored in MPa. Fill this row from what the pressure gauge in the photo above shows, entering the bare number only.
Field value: 0.8
